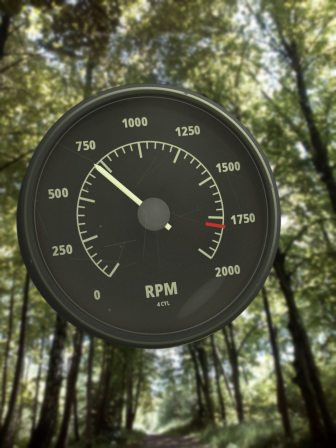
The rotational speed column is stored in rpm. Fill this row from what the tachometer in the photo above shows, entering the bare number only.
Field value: 700
